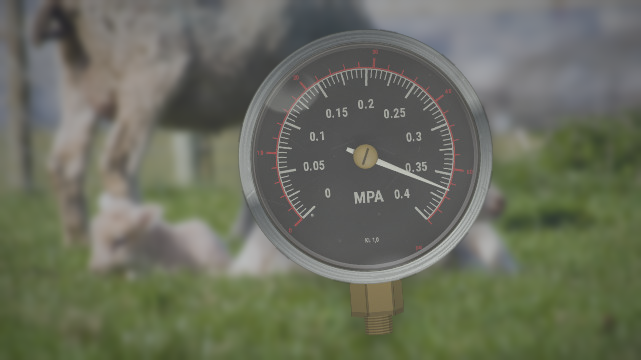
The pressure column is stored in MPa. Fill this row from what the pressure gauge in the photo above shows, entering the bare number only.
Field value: 0.365
